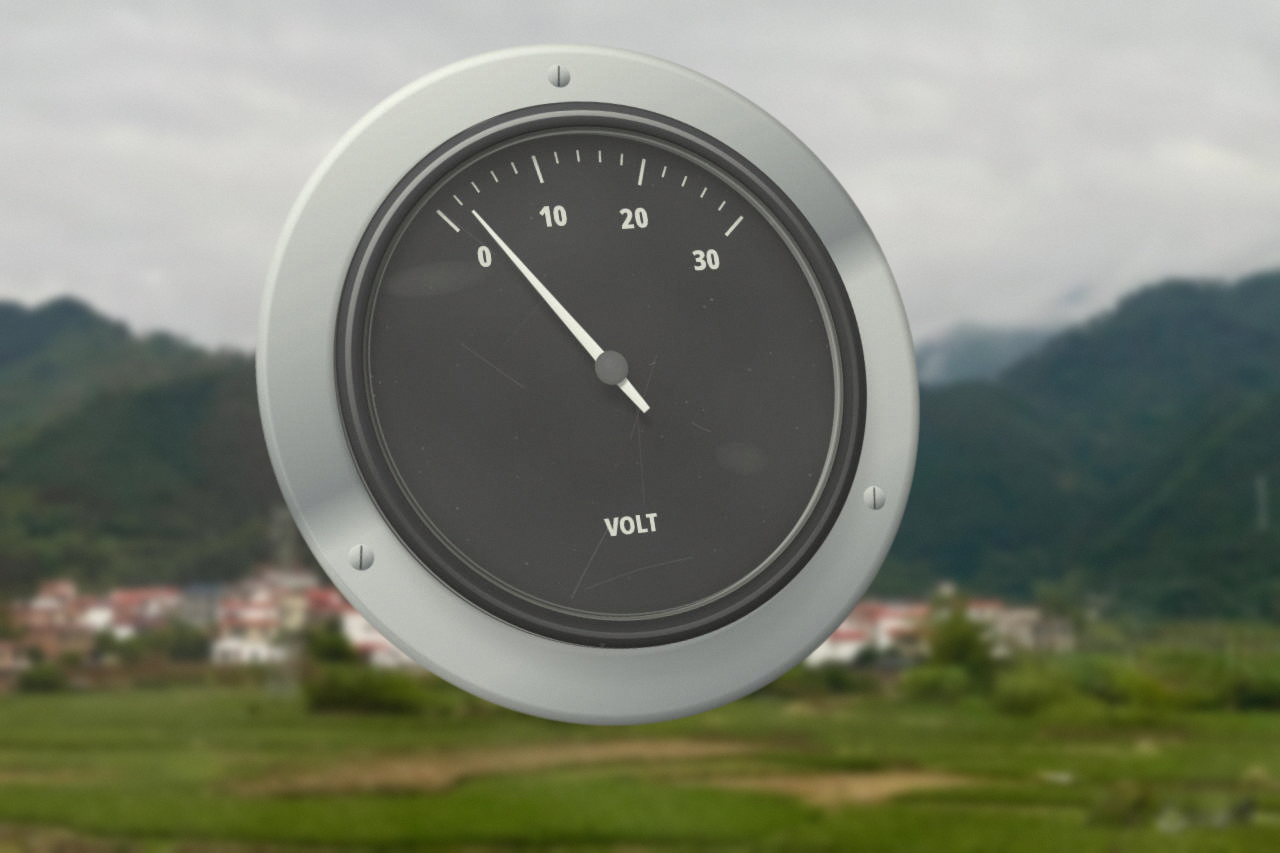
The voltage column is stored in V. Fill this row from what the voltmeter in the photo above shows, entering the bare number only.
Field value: 2
